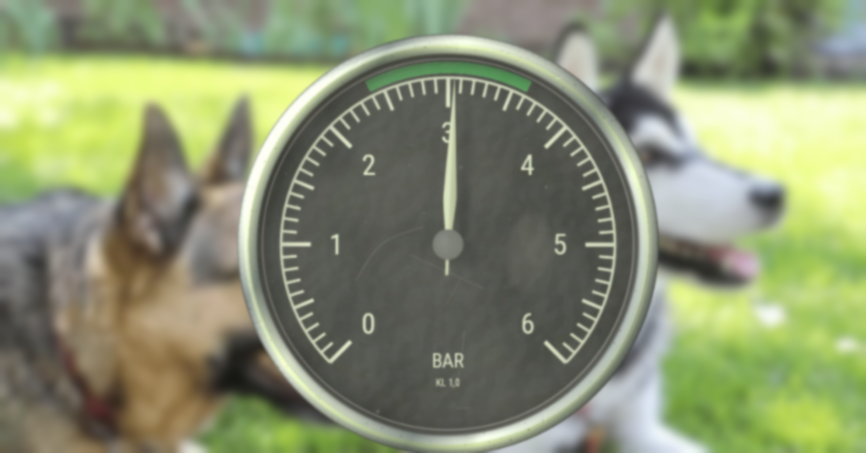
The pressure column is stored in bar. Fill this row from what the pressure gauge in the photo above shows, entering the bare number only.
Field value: 3.05
